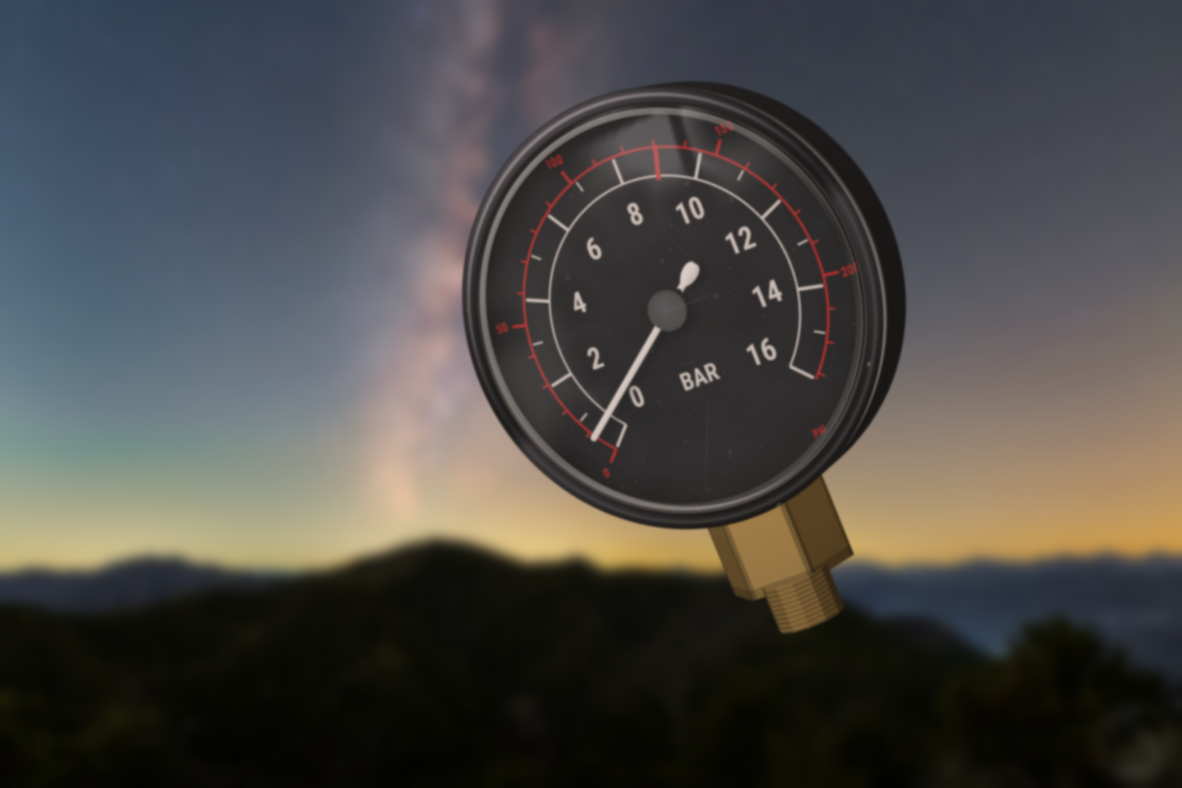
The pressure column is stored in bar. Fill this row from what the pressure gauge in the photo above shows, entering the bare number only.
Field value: 0.5
